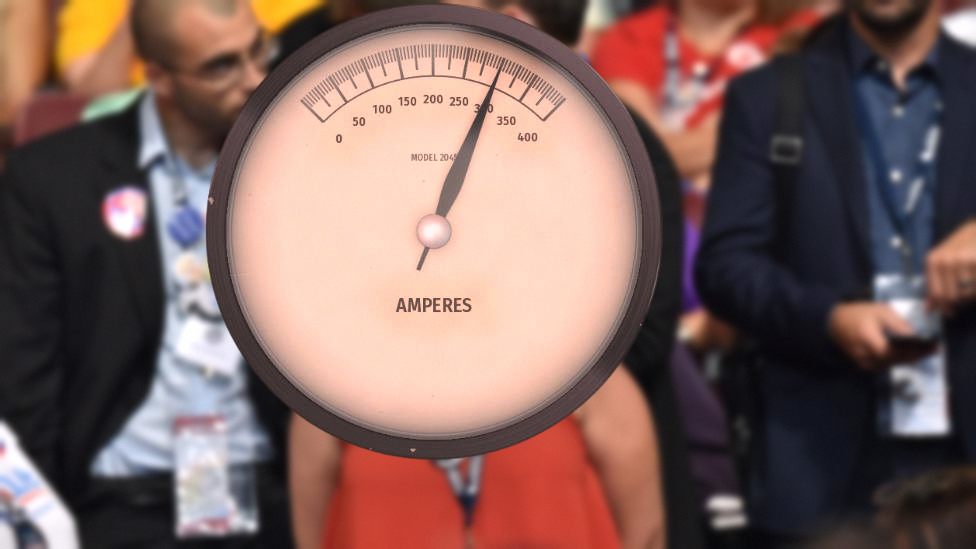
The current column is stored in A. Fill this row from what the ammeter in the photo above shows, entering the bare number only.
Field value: 300
